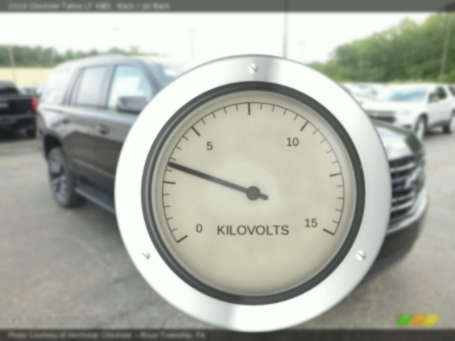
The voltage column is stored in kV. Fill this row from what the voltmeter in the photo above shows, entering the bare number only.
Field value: 3.25
